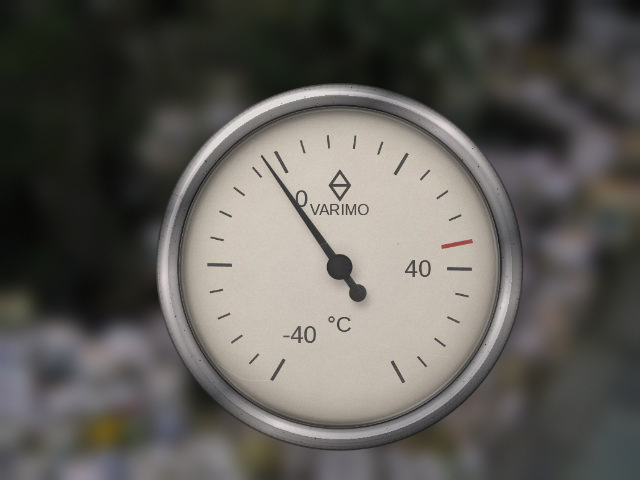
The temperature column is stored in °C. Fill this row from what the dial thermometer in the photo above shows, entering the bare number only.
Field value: -2
